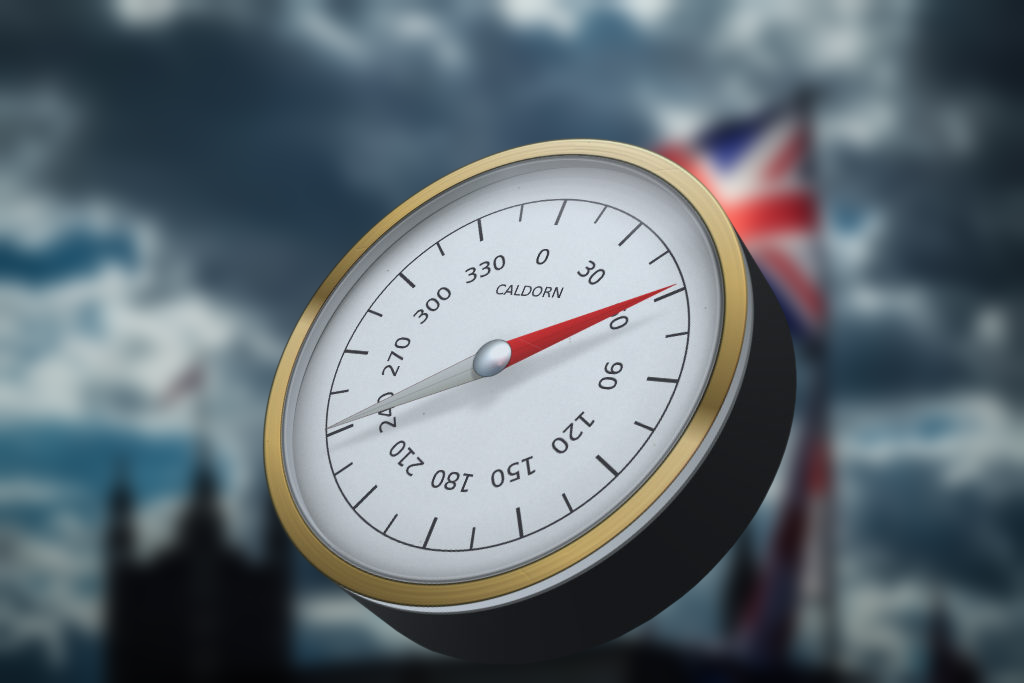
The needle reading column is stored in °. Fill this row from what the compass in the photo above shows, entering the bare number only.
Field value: 60
